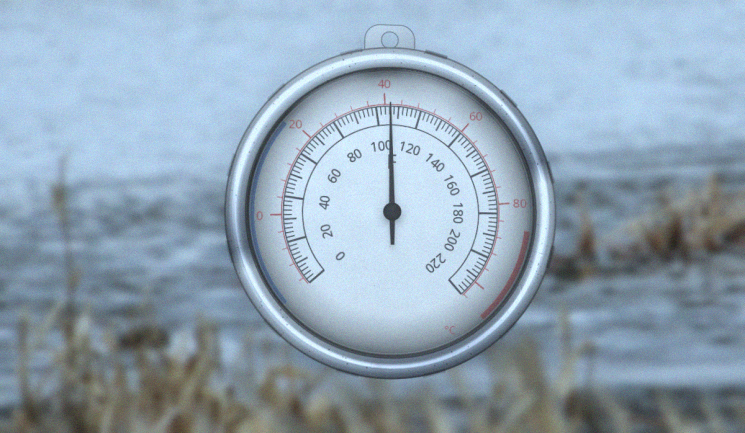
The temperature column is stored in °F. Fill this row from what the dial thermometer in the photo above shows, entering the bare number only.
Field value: 106
